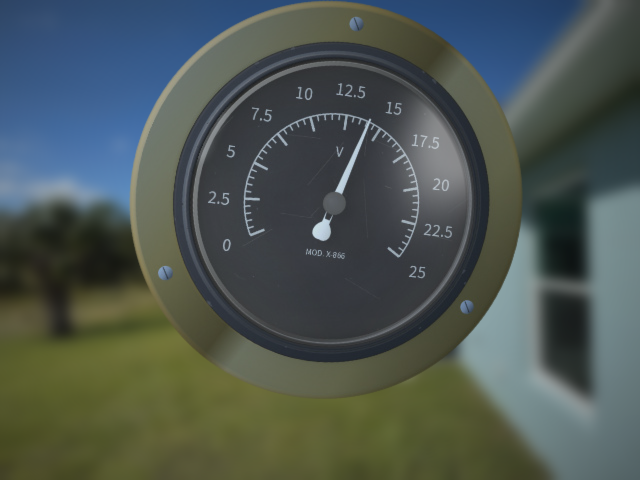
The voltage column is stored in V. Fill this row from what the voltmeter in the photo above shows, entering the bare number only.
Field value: 14
